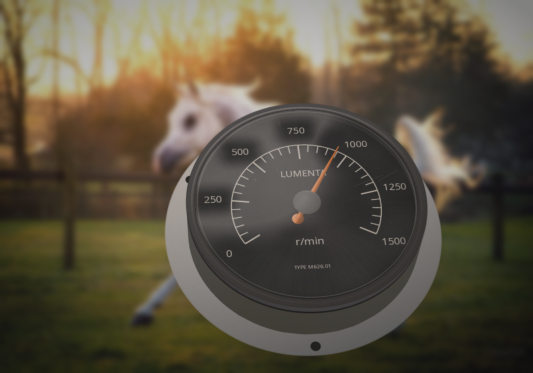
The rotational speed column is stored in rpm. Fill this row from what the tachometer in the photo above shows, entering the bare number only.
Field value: 950
